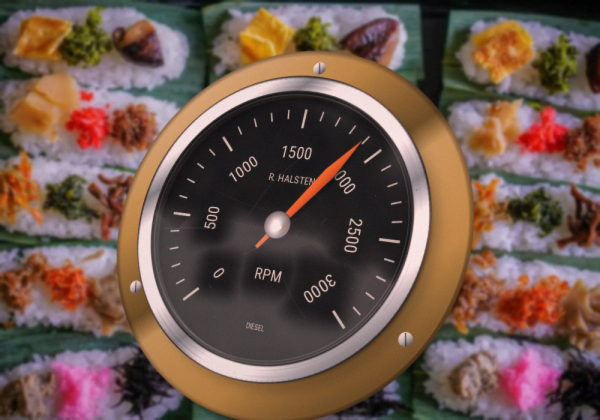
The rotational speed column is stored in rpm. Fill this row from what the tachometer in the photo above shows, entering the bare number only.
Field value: 1900
